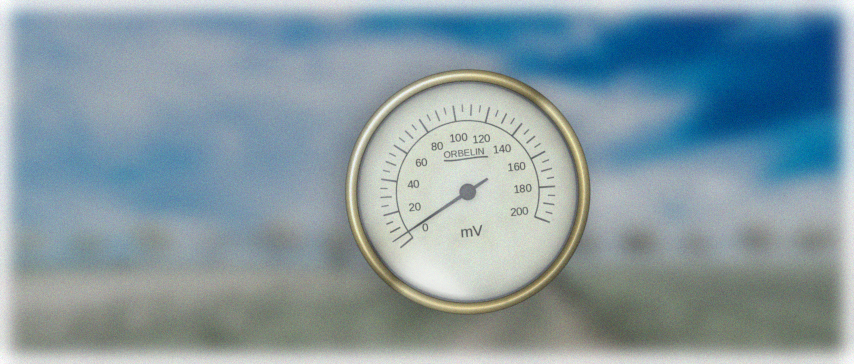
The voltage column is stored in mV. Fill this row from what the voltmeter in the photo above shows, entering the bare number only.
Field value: 5
